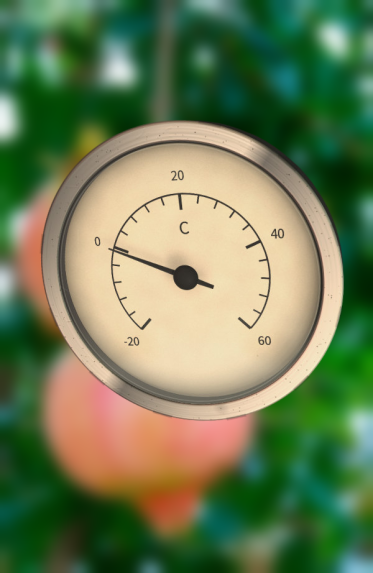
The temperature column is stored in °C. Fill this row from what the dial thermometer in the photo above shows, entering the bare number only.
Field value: 0
